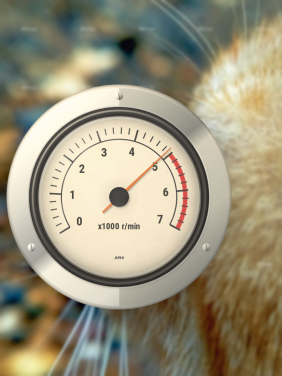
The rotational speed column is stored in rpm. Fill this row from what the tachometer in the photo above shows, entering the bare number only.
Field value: 4900
